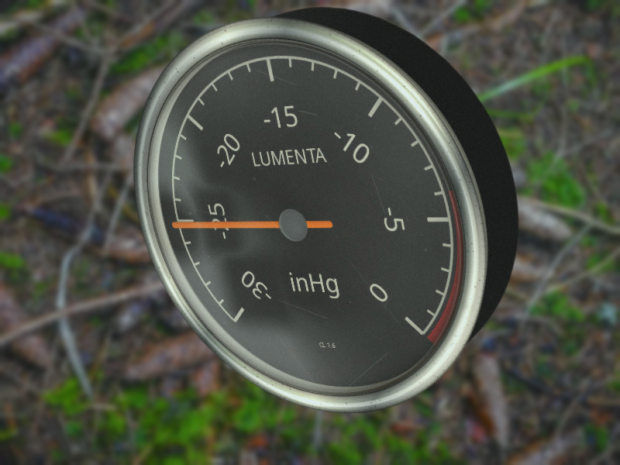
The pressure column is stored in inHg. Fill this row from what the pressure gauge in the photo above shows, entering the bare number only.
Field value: -25
